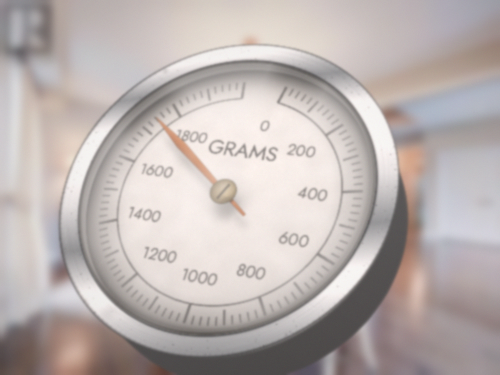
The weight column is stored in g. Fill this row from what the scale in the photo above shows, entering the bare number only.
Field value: 1740
